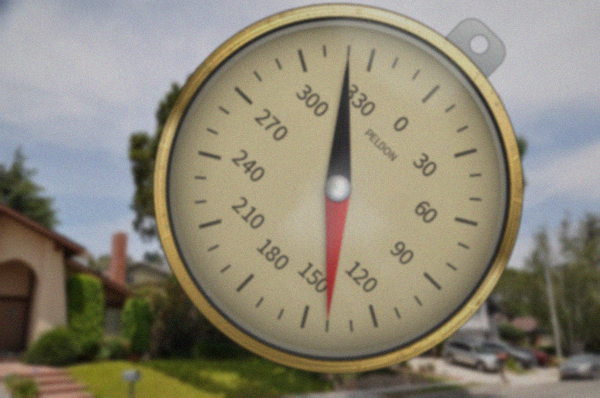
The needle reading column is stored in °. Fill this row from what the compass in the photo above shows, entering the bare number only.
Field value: 140
